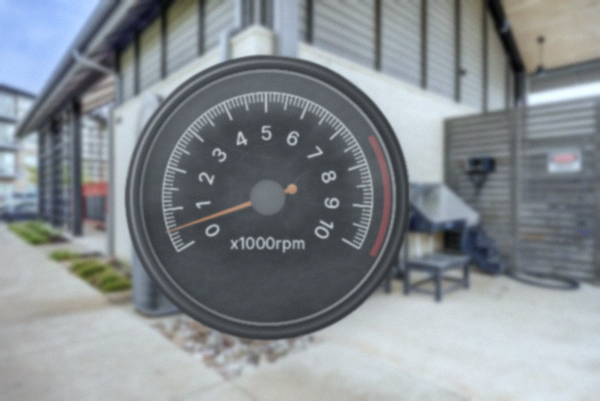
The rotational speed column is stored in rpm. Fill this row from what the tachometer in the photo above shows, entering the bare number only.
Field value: 500
